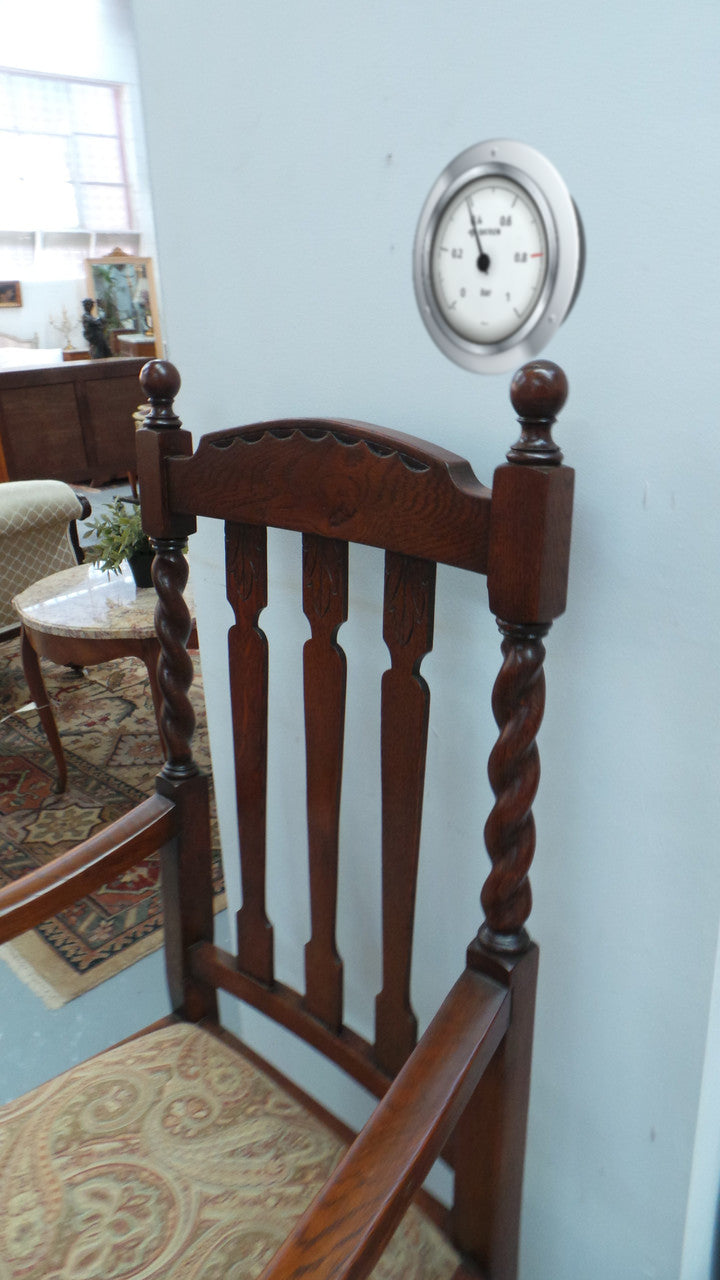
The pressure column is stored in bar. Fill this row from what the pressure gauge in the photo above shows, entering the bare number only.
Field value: 0.4
